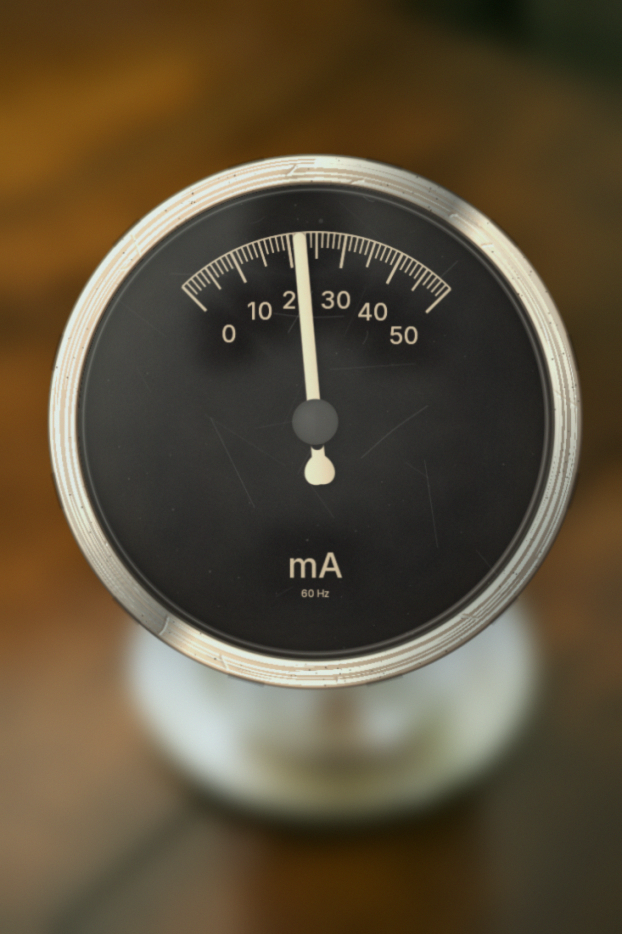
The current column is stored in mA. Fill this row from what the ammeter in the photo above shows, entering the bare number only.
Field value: 22
